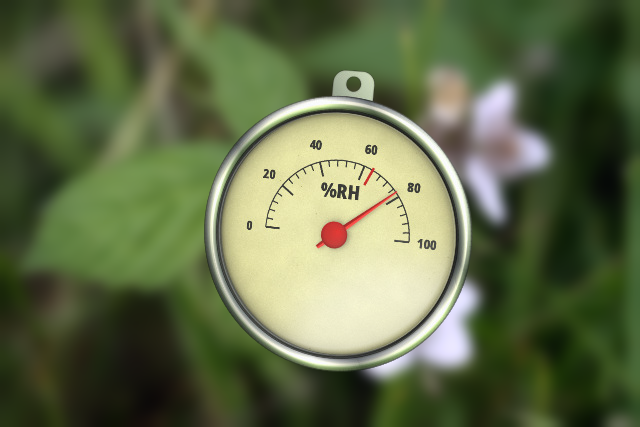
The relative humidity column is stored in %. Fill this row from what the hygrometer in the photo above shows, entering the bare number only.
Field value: 78
